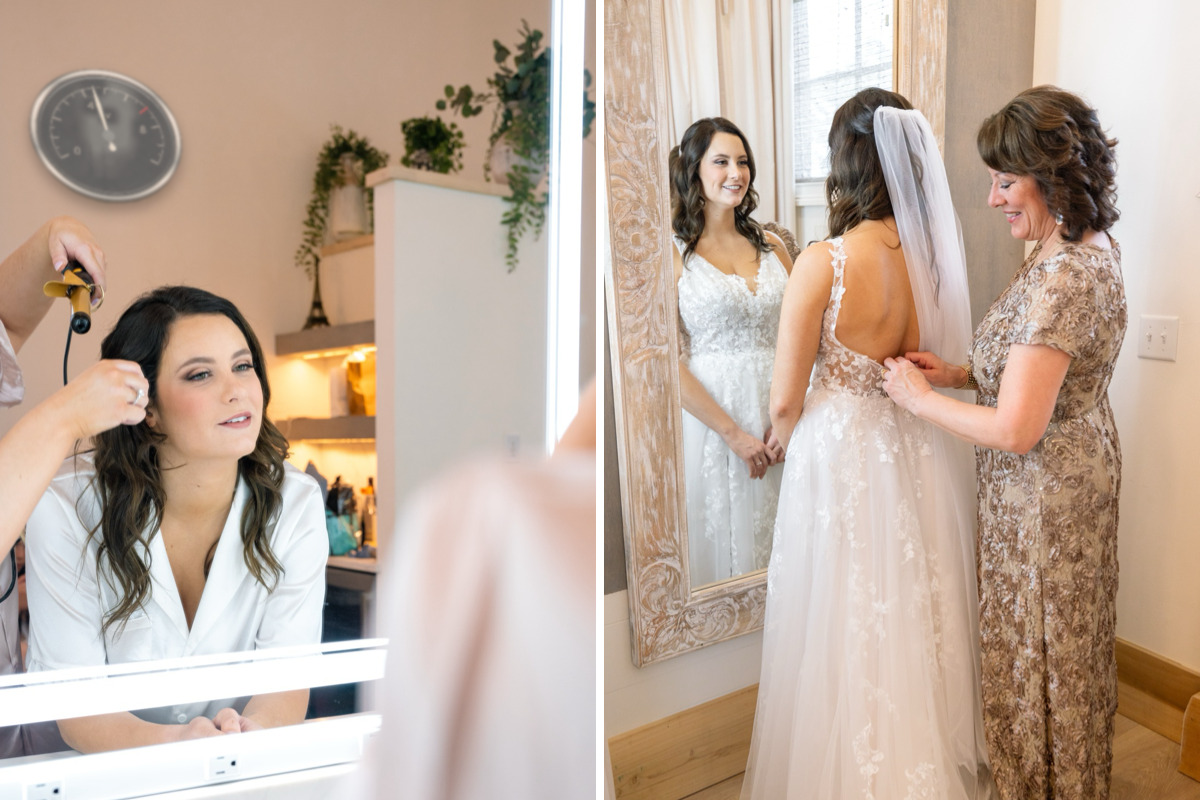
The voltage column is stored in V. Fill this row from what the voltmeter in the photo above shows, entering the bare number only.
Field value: 4.5
